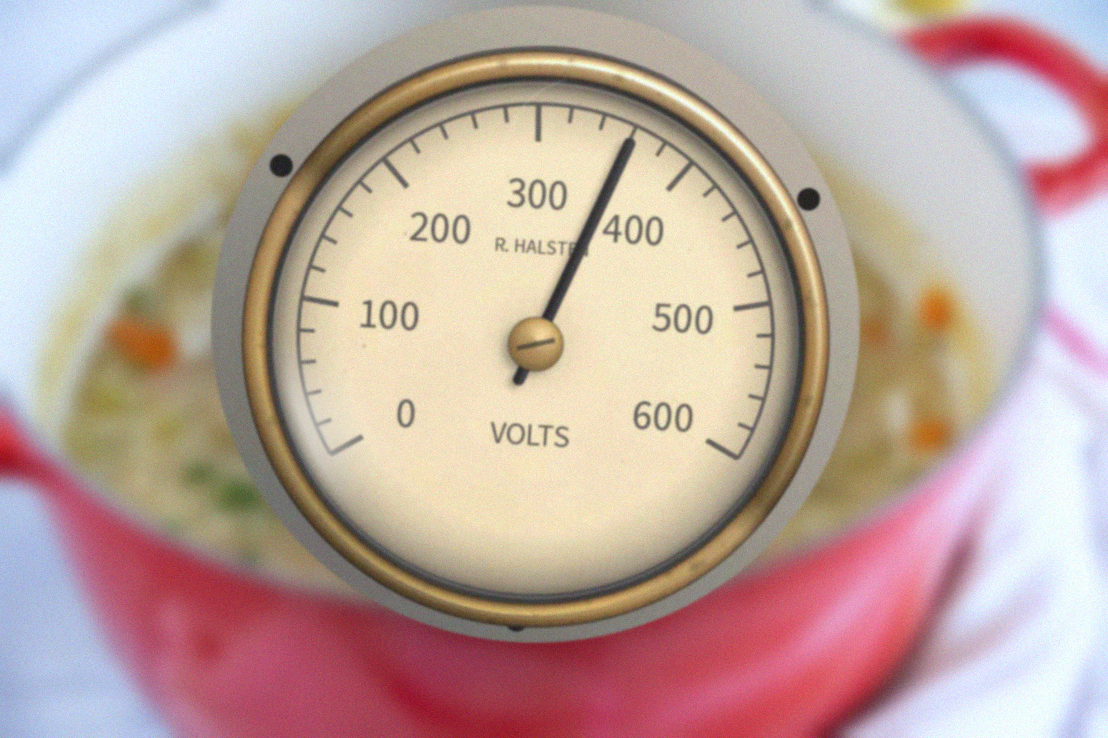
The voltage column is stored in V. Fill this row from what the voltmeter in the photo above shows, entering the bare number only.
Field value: 360
